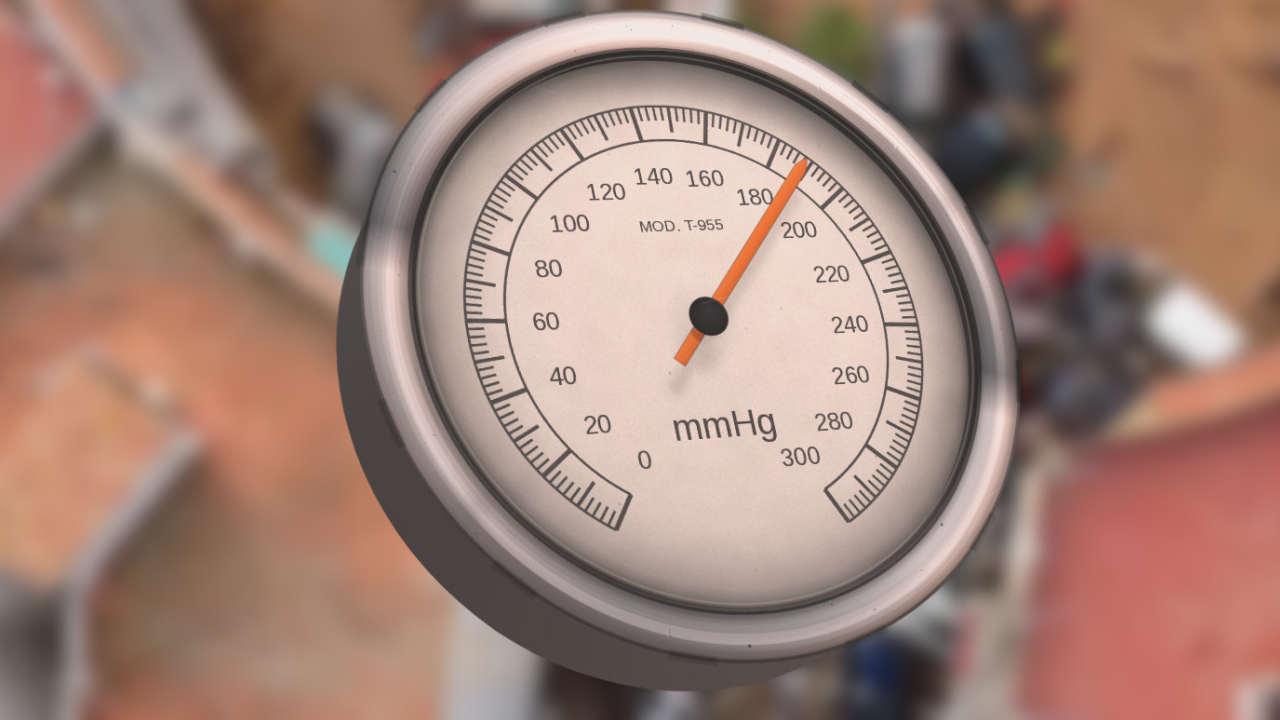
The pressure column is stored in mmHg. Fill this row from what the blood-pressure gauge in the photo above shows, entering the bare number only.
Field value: 188
